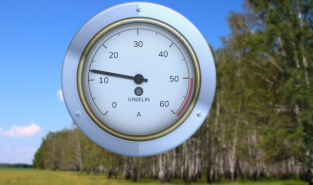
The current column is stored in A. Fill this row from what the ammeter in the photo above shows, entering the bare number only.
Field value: 12.5
